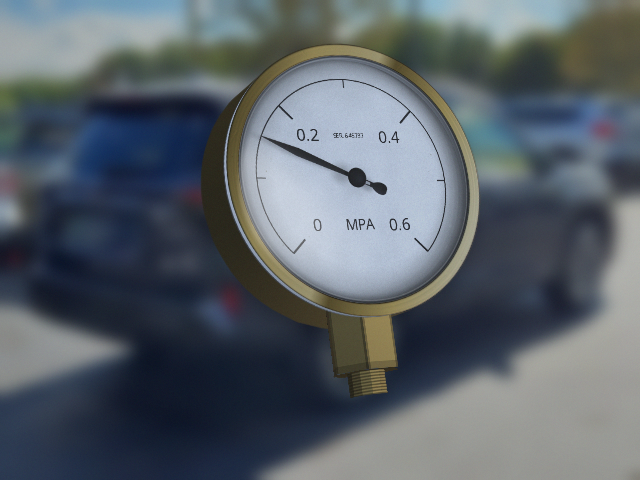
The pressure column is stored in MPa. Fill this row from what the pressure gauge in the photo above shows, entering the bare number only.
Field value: 0.15
